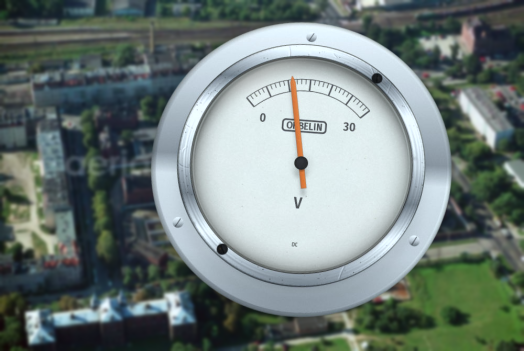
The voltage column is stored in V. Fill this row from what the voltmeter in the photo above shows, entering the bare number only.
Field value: 11
